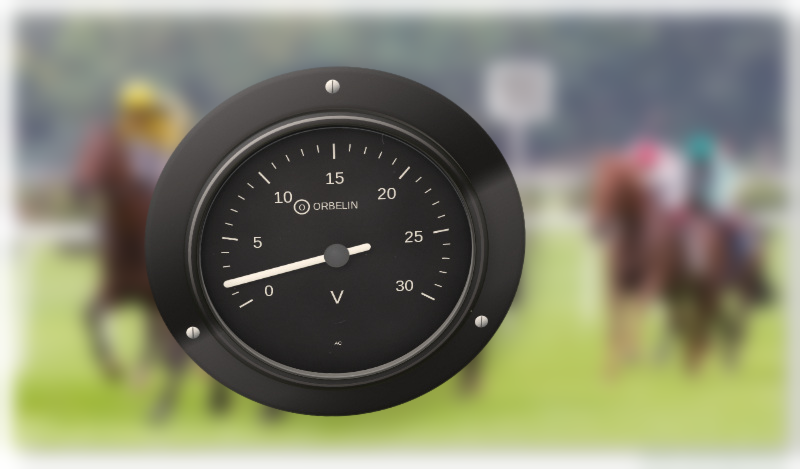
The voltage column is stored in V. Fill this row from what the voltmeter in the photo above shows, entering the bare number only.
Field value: 2
